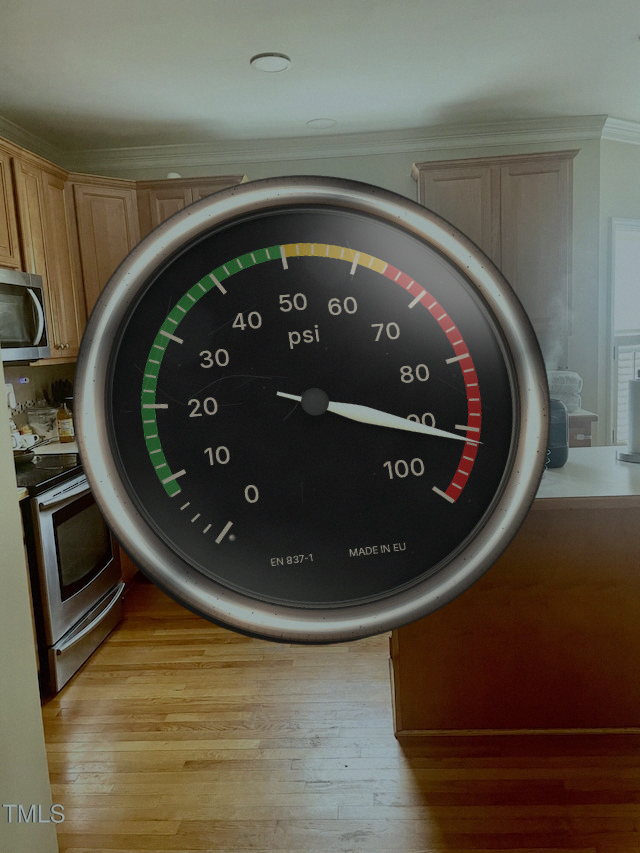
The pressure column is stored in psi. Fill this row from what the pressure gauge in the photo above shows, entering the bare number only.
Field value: 92
